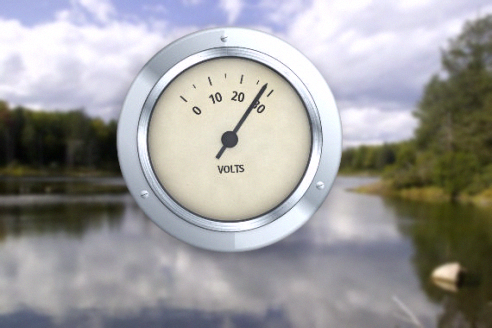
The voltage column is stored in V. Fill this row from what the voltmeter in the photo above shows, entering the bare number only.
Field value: 27.5
